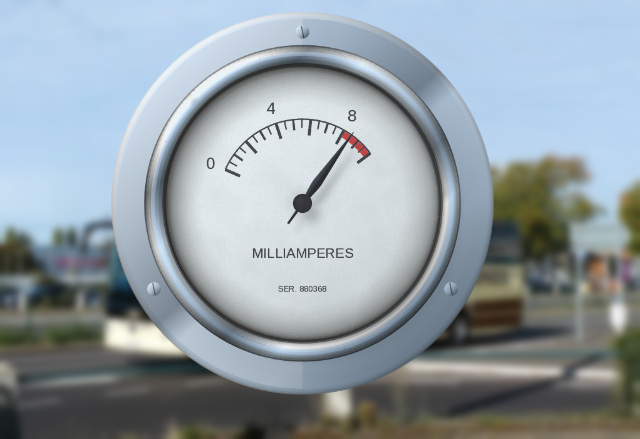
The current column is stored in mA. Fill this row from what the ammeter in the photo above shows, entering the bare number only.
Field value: 8.5
